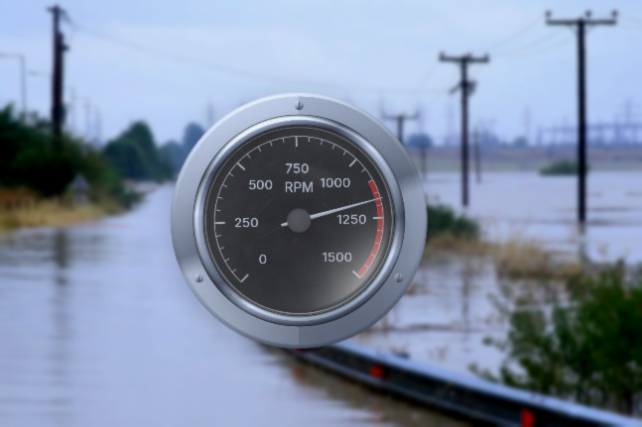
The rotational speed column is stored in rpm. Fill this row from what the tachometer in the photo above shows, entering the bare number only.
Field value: 1175
